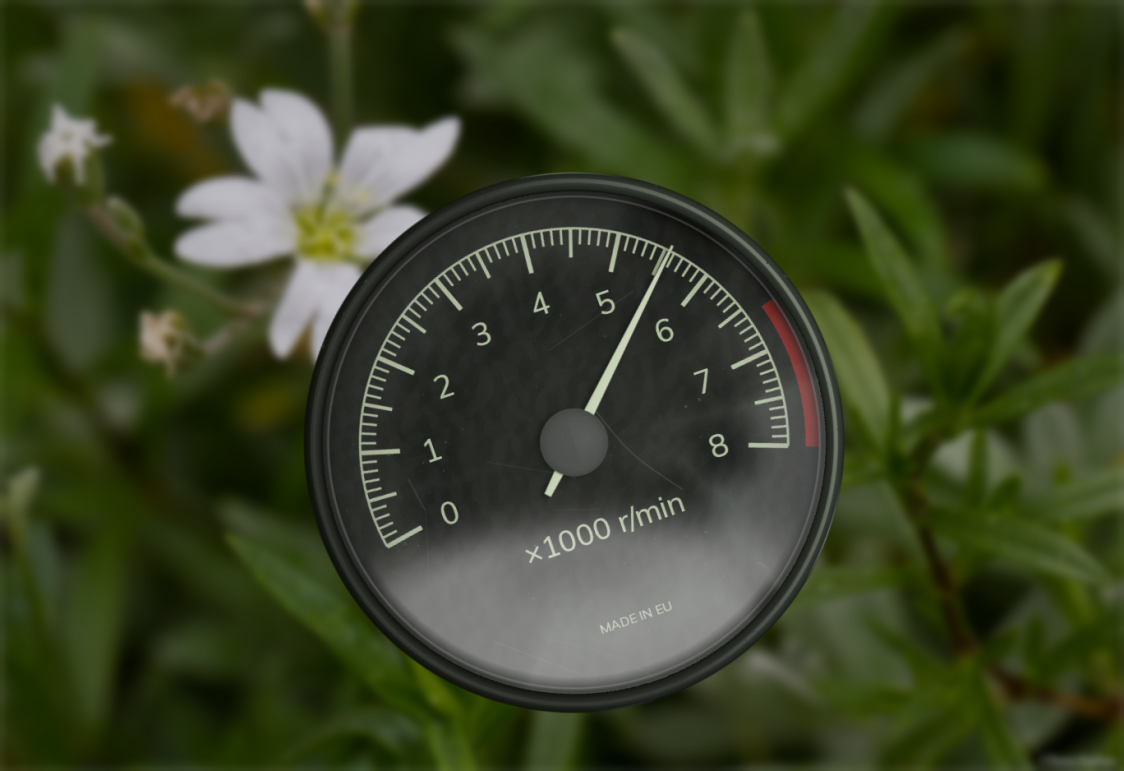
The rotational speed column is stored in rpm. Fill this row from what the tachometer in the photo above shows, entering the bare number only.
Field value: 5550
